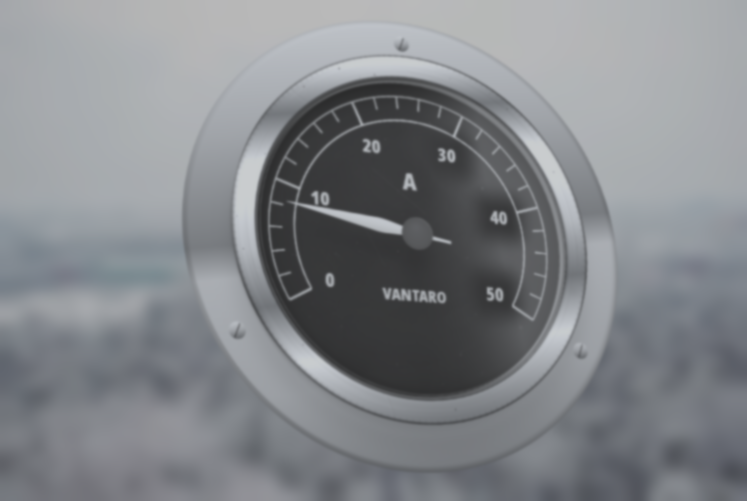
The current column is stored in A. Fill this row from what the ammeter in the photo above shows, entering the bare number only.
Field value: 8
